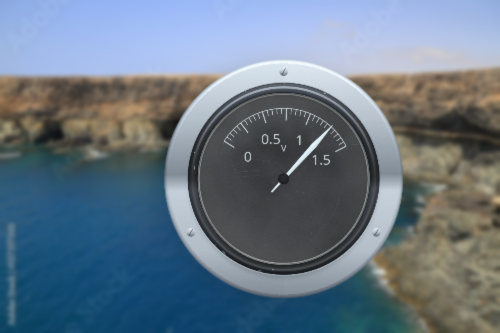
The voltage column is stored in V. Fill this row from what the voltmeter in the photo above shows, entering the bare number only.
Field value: 1.25
